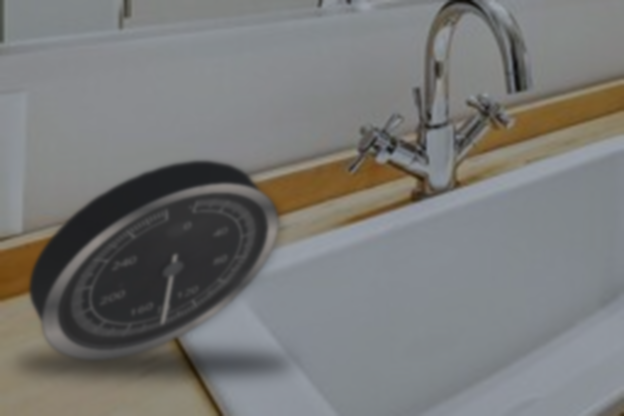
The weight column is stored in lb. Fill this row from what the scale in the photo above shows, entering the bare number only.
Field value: 140
